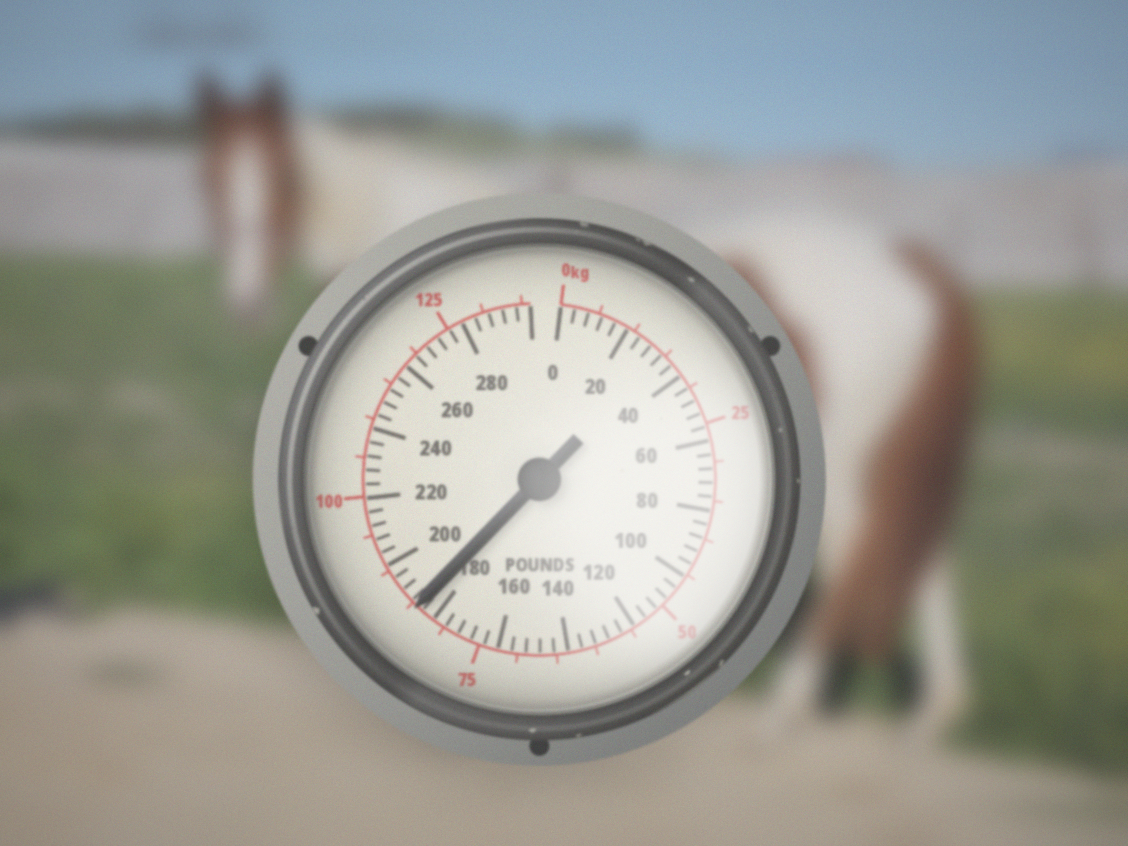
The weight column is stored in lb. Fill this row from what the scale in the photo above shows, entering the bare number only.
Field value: 186
